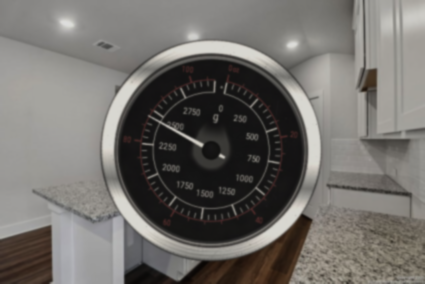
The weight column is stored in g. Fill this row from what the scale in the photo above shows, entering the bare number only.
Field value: 2450
